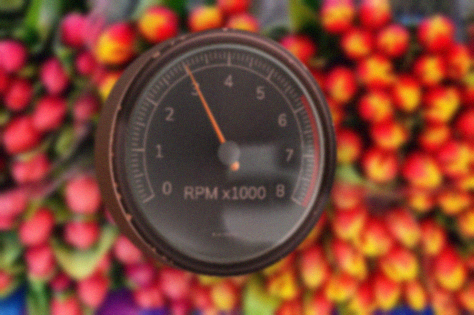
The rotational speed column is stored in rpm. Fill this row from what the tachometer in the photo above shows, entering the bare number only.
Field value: 3000
